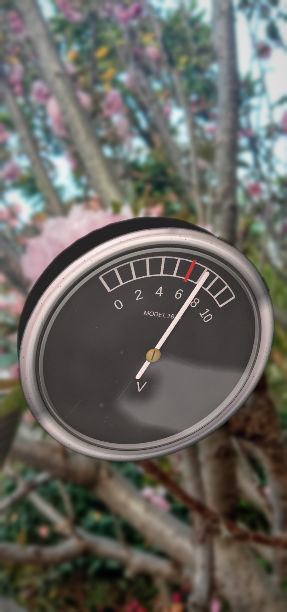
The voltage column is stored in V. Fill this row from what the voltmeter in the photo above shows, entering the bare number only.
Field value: 7
